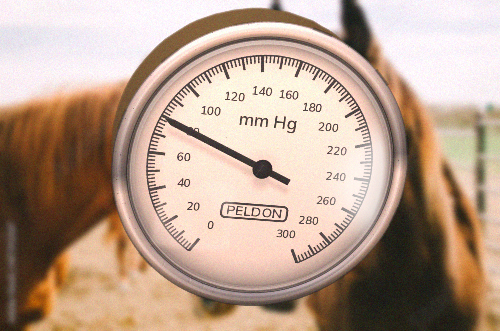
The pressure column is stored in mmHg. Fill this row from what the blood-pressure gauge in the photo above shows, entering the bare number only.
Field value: 80
